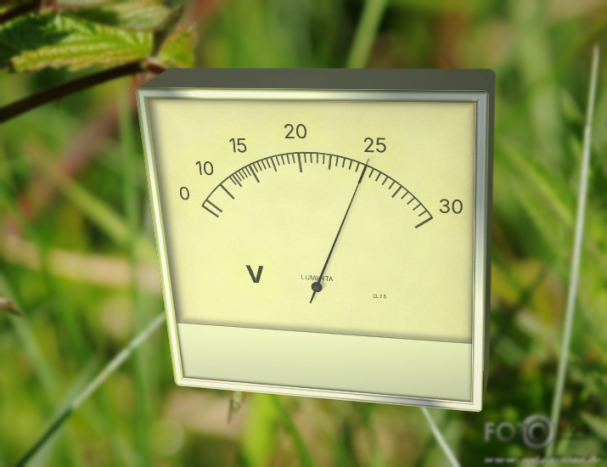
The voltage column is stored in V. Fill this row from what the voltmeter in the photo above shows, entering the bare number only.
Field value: 25
